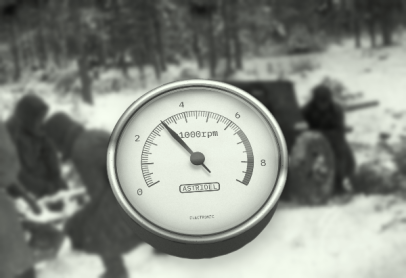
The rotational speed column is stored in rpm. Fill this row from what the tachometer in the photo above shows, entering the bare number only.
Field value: 3000
